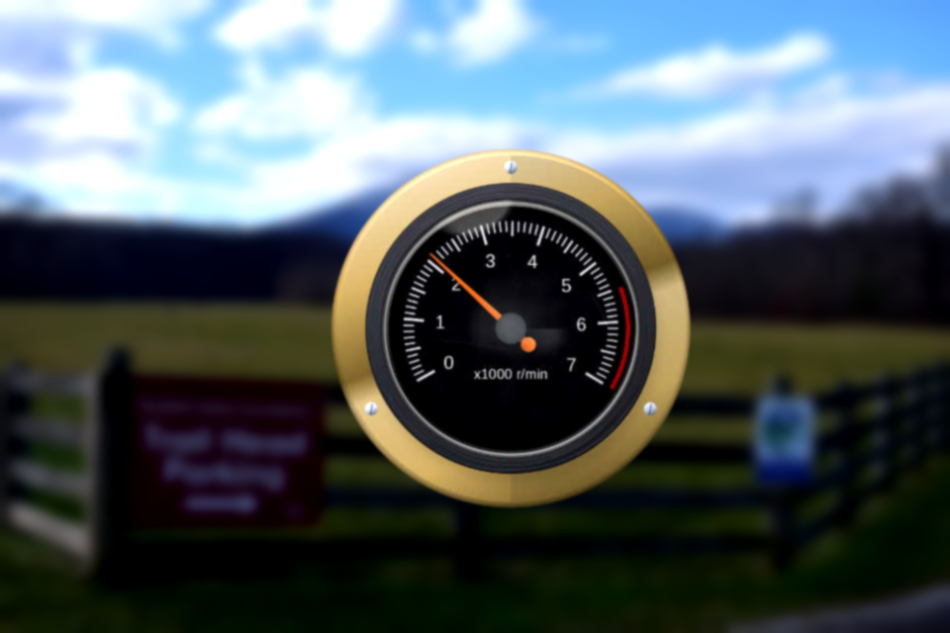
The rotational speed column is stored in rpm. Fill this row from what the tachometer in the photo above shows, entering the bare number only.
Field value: 2100
